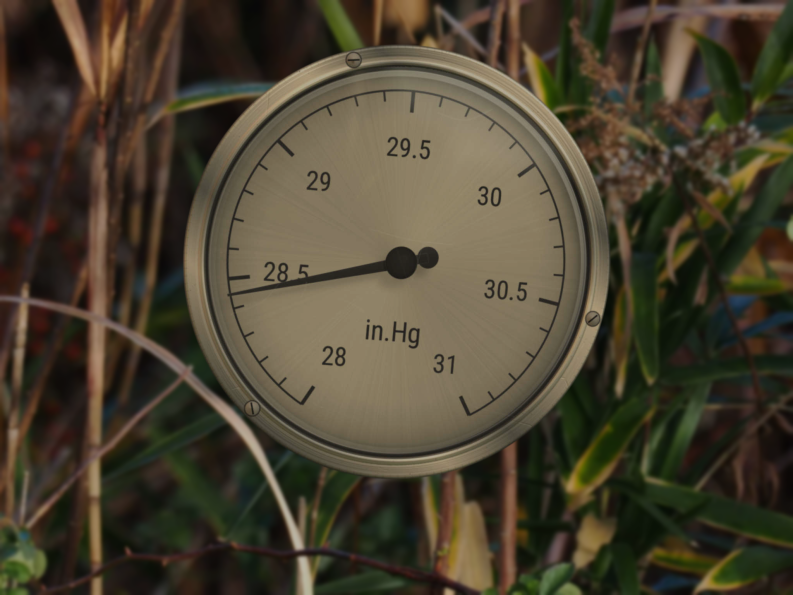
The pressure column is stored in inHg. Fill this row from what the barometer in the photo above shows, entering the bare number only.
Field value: 28.45
